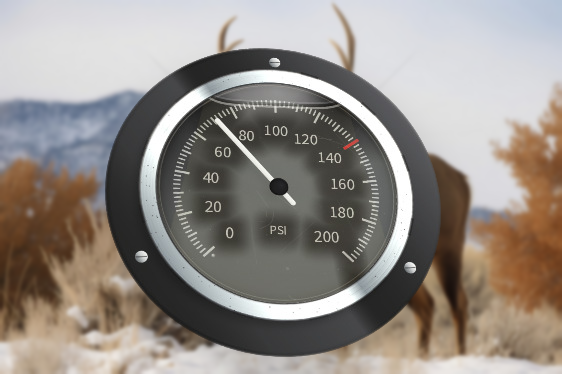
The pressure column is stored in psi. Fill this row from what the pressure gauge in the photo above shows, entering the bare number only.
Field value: 70
